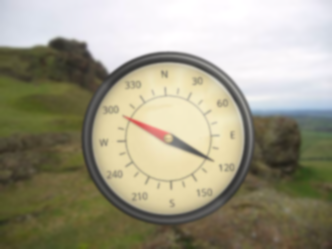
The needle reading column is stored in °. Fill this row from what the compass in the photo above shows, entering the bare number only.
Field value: 300
